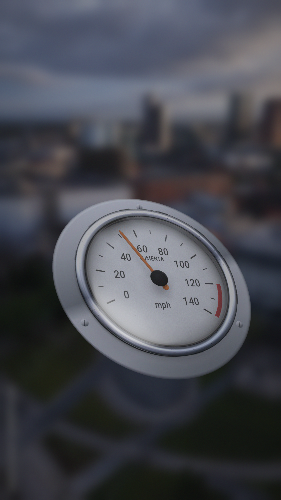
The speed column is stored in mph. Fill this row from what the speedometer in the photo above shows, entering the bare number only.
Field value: 50
